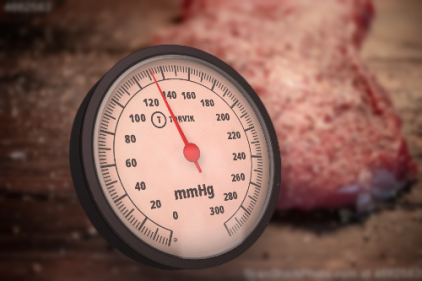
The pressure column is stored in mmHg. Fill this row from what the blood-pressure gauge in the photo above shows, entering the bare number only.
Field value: 130
